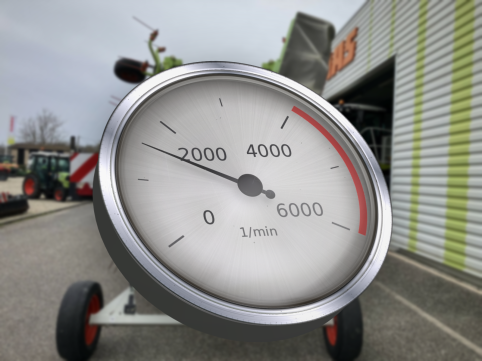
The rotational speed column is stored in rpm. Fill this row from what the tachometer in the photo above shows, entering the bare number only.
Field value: 1500
